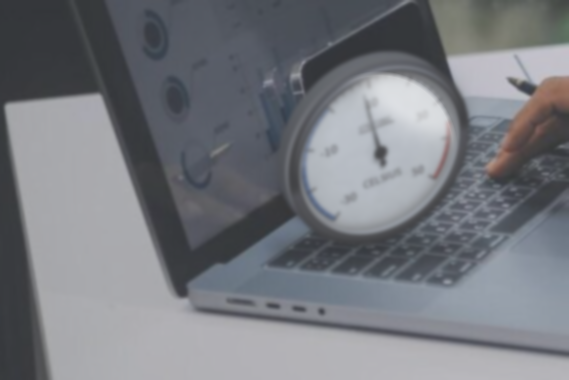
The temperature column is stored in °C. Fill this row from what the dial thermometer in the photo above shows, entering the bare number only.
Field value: 8
